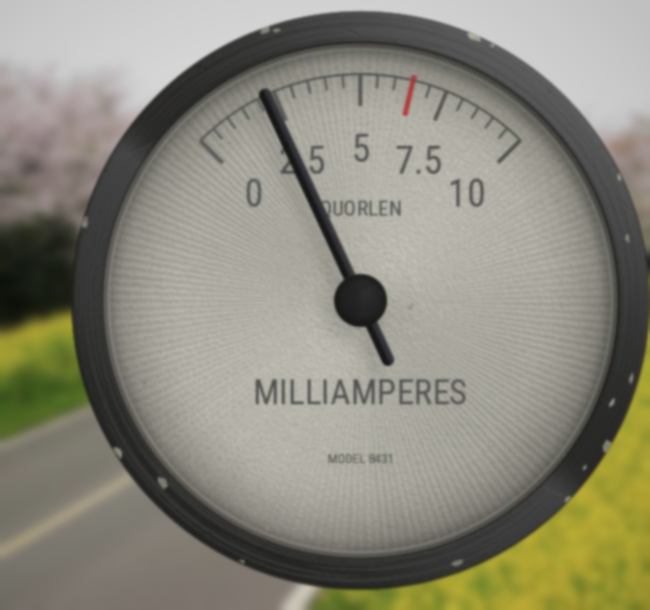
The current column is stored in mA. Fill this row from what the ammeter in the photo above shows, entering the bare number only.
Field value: 2.25
